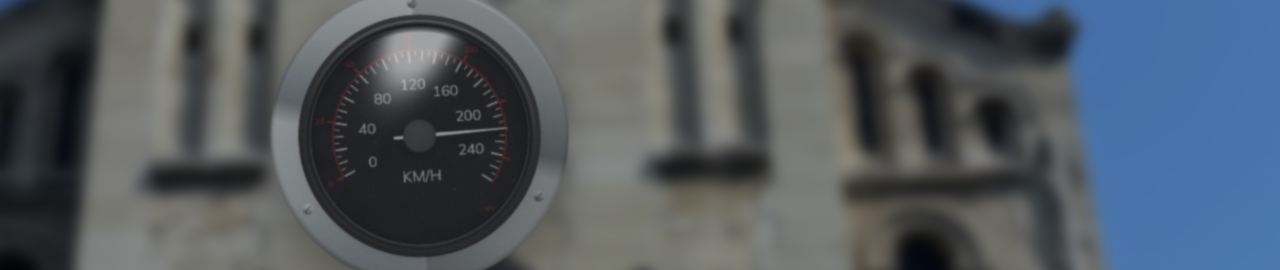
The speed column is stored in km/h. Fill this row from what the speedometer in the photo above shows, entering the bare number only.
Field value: 220
